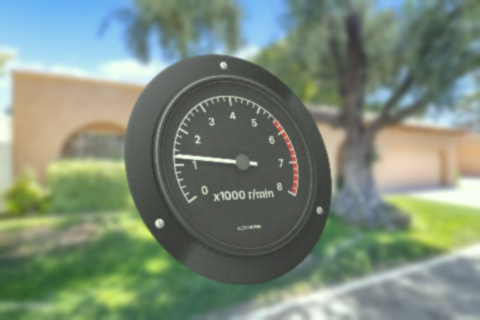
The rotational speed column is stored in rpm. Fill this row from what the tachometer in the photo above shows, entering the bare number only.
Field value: 1200
